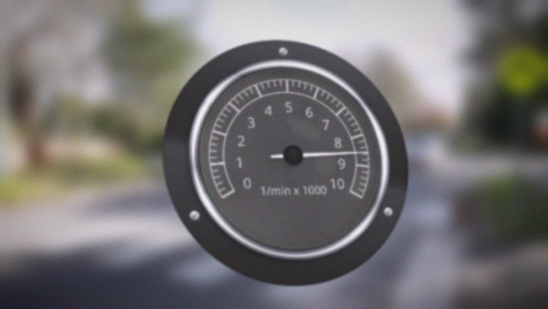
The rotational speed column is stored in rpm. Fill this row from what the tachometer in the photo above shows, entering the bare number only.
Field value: 8600
